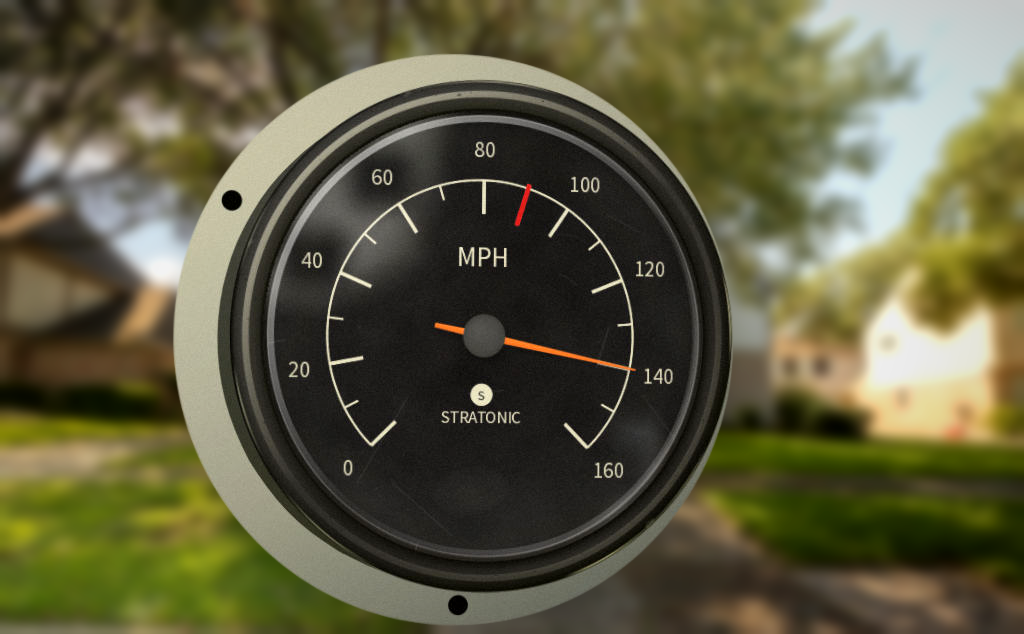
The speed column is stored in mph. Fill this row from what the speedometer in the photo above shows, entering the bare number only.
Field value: 140
